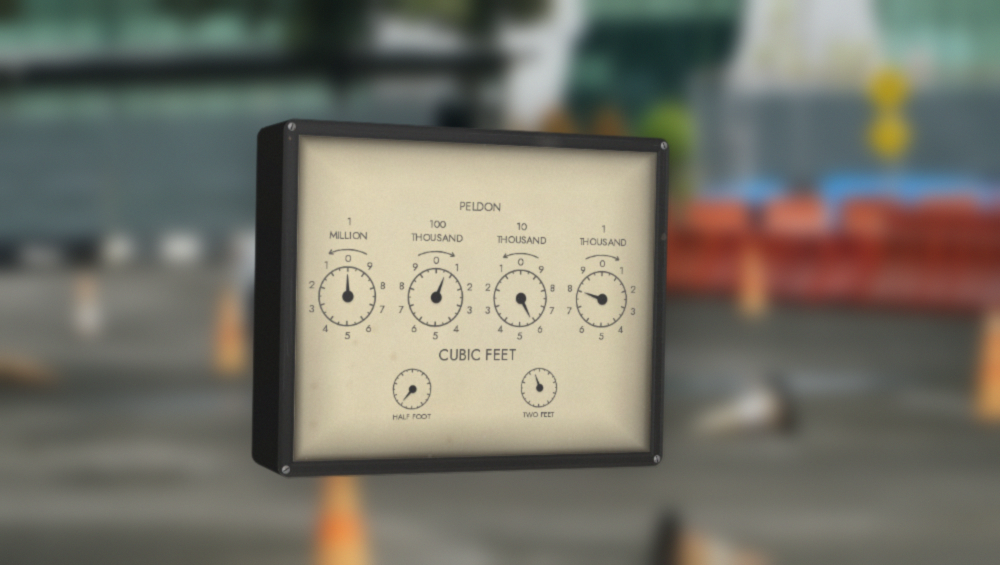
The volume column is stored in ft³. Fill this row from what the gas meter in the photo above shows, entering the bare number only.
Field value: 5800
